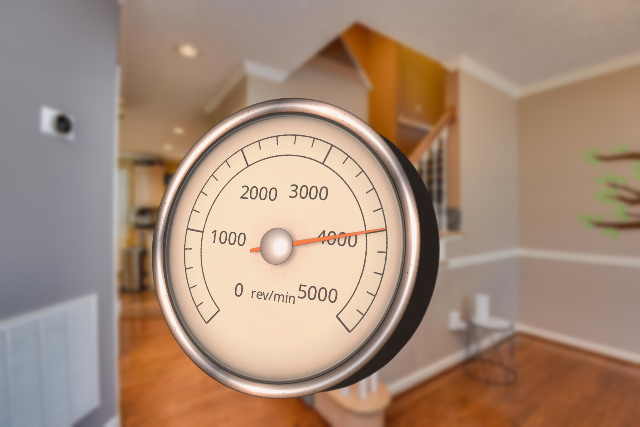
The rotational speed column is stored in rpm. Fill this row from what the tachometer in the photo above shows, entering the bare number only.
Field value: 4000
